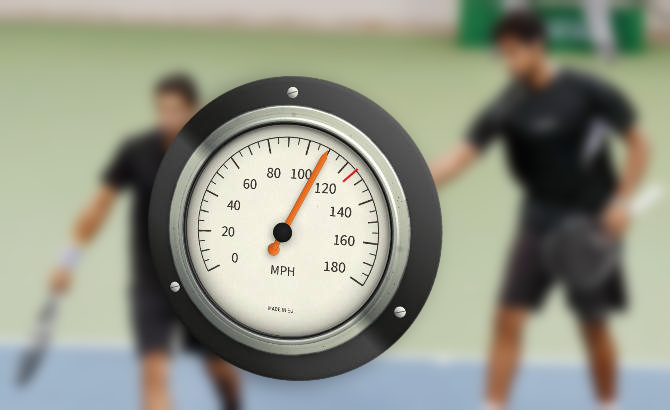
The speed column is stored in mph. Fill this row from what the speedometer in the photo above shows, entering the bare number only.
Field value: 110
